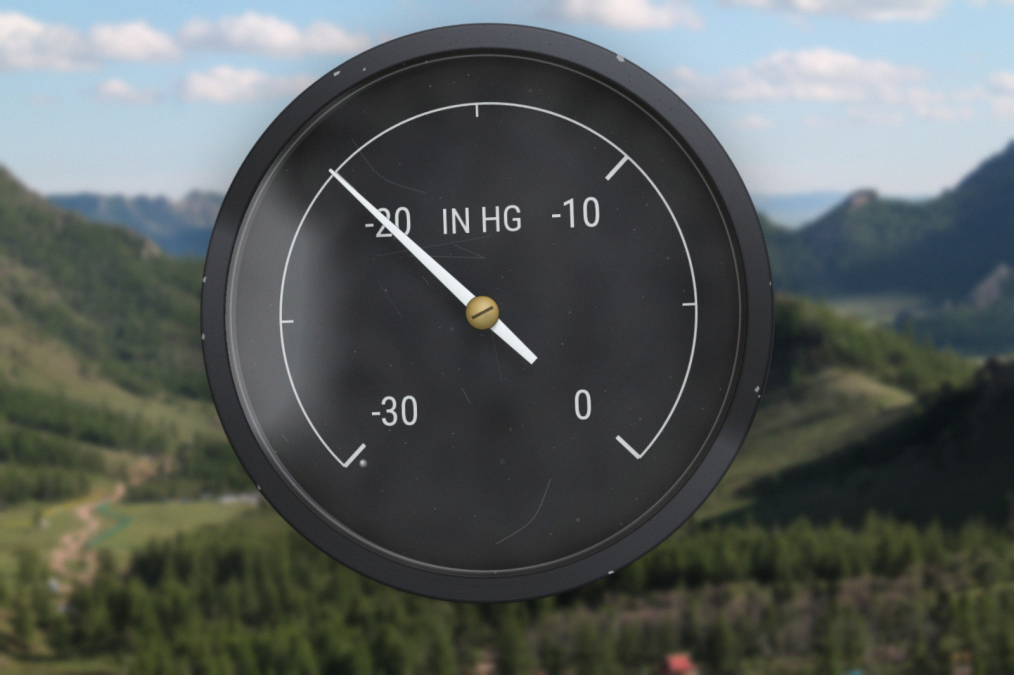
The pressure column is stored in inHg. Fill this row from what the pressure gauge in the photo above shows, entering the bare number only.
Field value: -20
